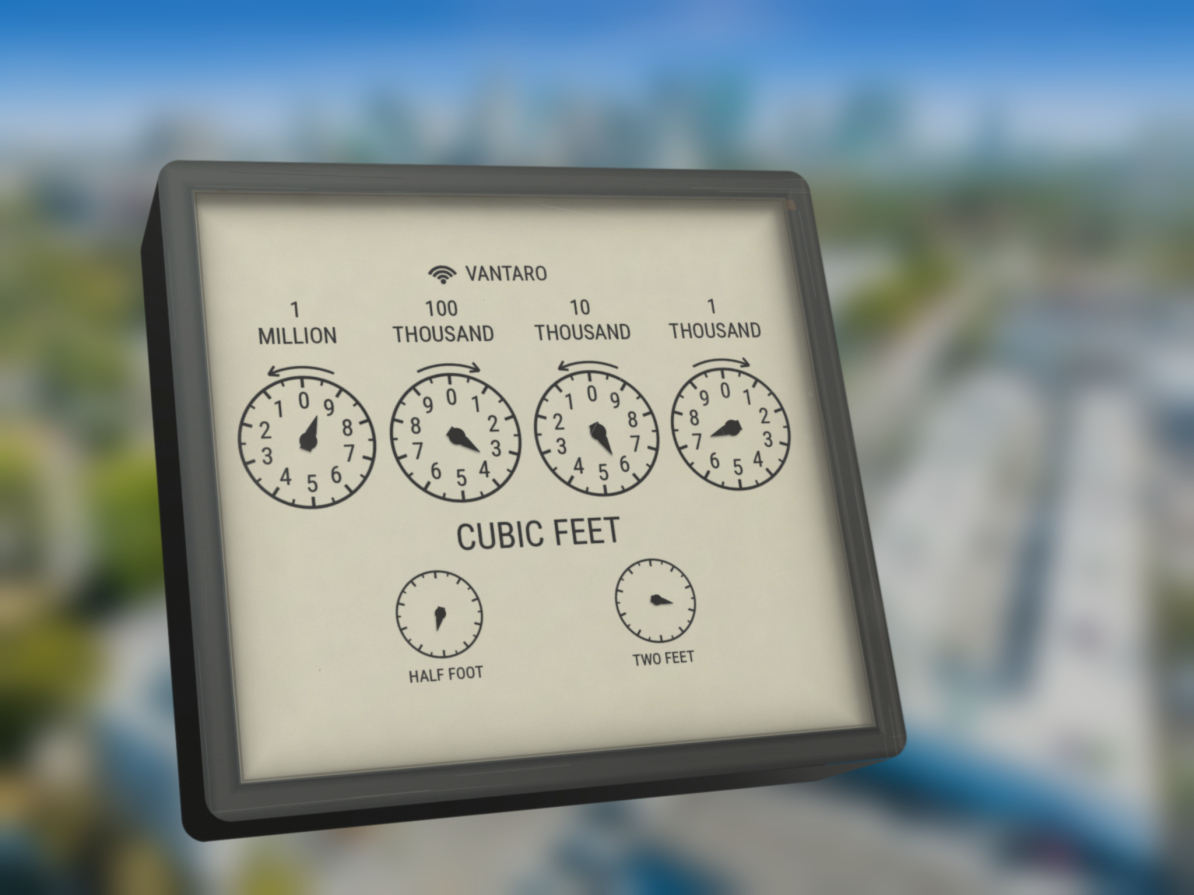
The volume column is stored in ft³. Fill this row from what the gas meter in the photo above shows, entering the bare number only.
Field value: 935700
